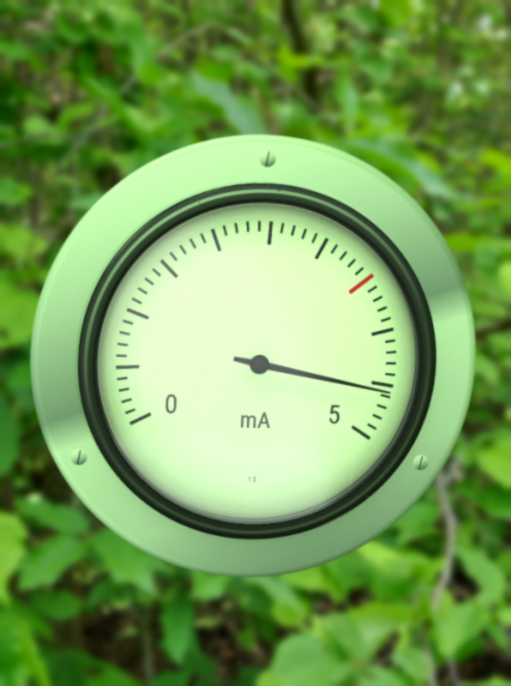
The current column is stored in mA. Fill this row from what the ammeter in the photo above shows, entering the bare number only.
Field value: 4.55
